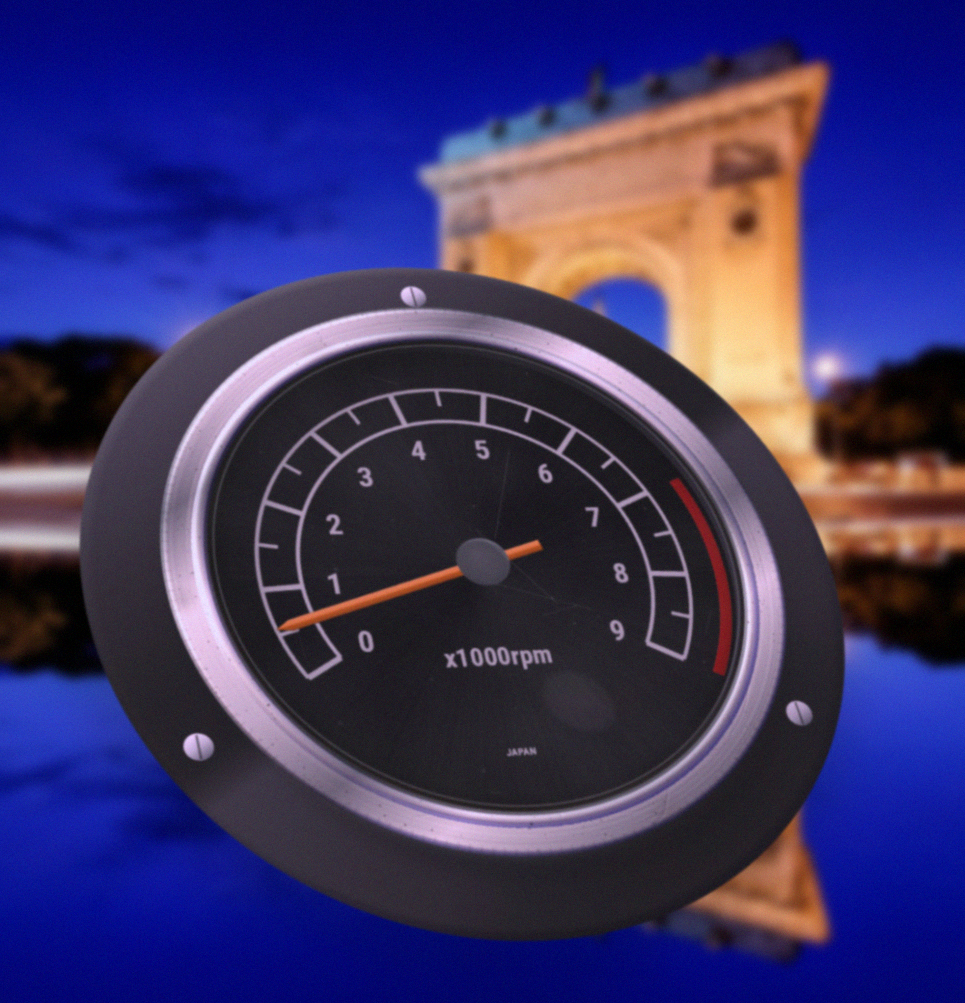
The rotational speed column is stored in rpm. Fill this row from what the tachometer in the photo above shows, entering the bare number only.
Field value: 500
